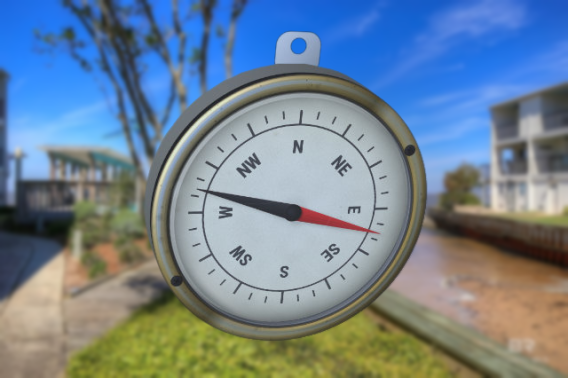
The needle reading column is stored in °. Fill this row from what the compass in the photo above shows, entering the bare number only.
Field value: 105
